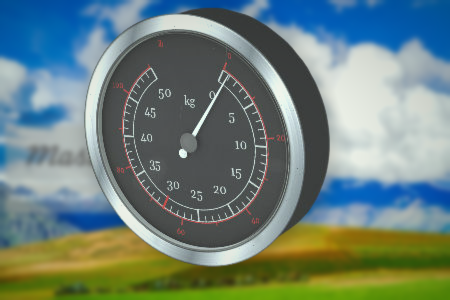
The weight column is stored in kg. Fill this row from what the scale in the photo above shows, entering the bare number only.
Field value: 1
